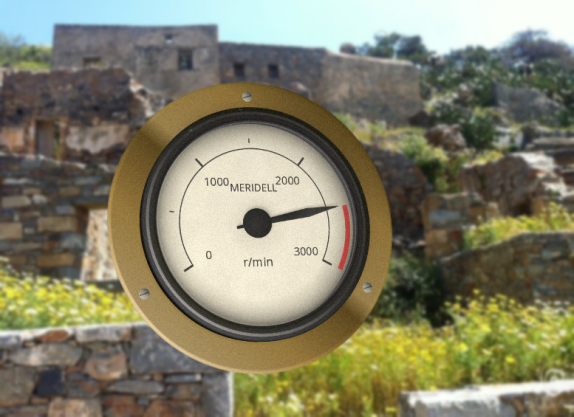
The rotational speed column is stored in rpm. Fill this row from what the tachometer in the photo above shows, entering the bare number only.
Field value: 2500
